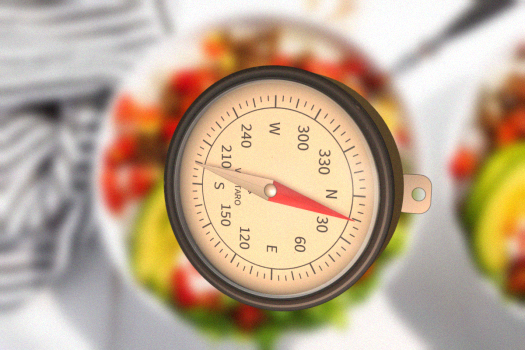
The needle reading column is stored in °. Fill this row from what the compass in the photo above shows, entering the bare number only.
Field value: 15
